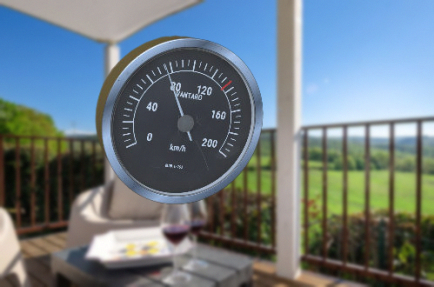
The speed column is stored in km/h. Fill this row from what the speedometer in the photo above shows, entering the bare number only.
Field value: 75
